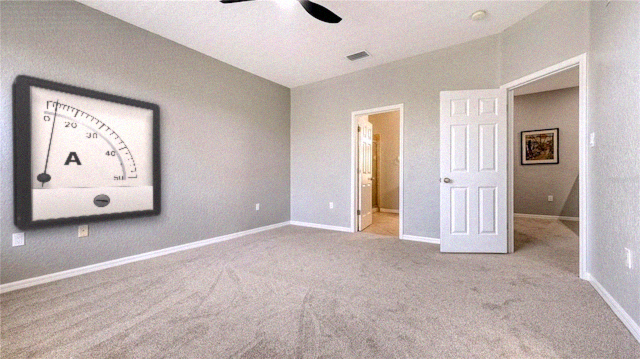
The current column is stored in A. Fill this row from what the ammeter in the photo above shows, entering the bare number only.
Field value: 10
